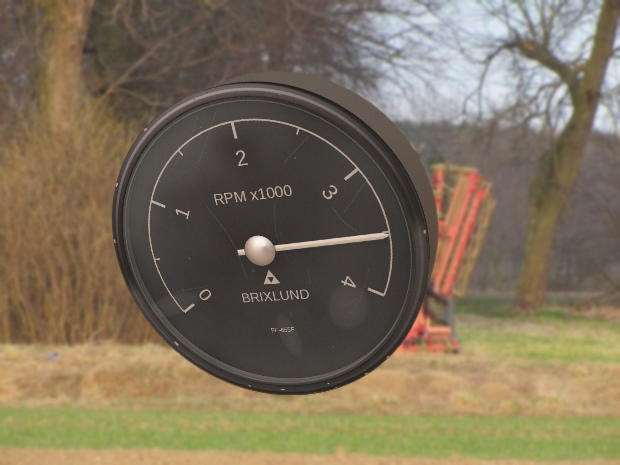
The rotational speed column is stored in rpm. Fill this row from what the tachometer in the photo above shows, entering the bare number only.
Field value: 3500
